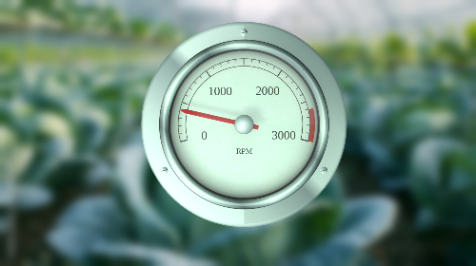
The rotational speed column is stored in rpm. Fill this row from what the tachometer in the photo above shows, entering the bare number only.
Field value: 400
